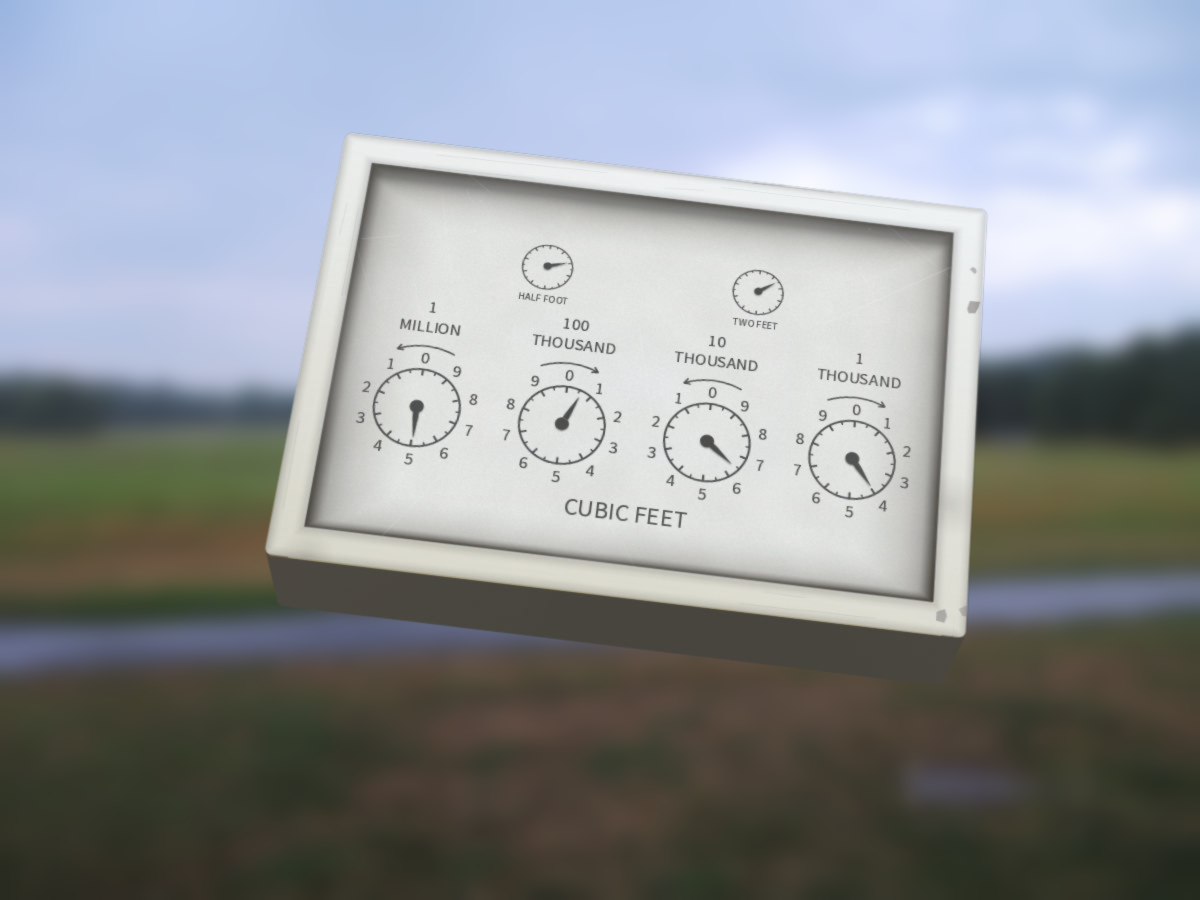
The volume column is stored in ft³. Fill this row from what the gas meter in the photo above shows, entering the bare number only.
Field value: 506400
